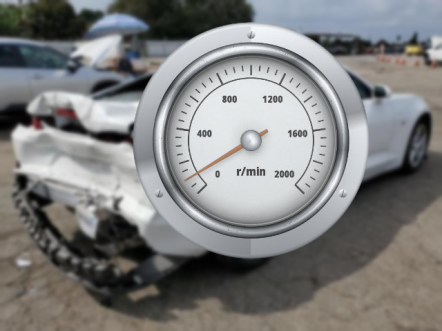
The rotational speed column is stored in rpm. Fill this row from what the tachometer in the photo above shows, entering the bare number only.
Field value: 100
